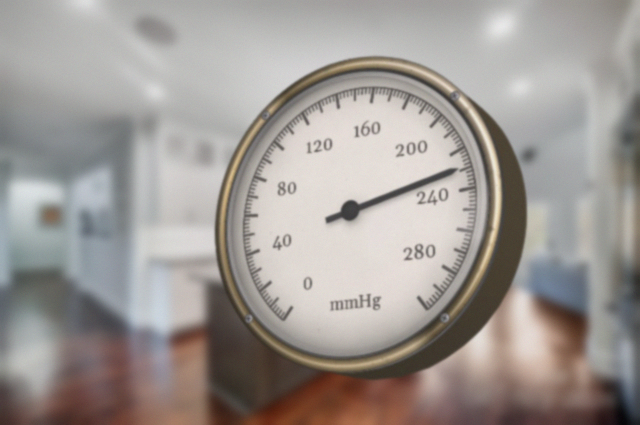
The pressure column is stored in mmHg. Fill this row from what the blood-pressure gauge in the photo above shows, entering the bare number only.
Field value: 230
